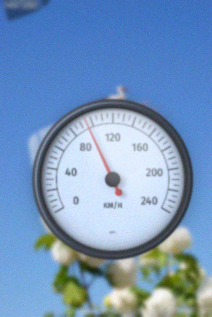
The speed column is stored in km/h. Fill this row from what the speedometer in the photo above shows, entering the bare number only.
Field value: 95
